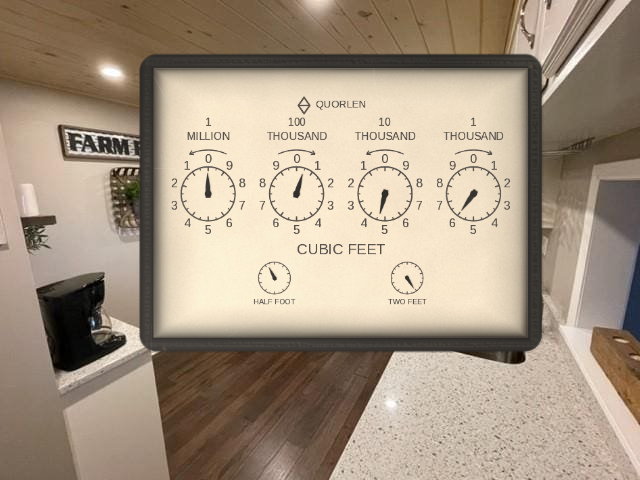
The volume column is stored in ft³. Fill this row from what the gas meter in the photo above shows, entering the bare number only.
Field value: 4600
